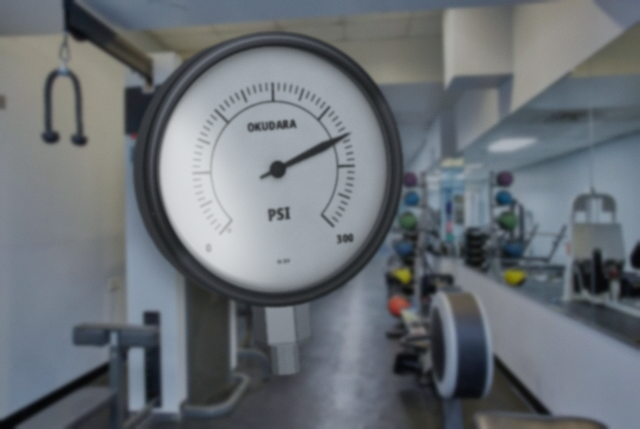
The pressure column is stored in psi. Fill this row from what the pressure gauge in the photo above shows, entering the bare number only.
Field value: 225
